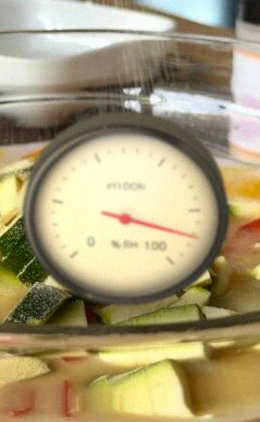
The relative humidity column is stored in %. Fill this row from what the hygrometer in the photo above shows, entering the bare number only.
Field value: 88
